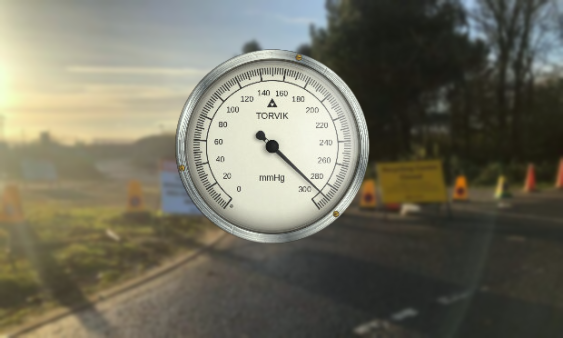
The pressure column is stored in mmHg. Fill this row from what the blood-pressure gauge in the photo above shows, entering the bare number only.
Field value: 290
